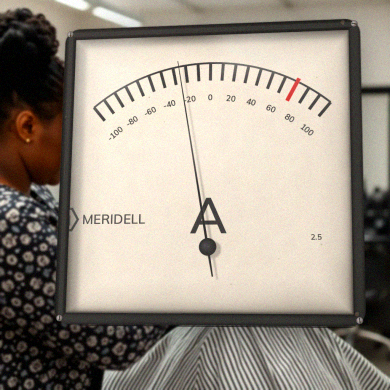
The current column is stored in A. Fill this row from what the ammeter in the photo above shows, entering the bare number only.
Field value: -25
